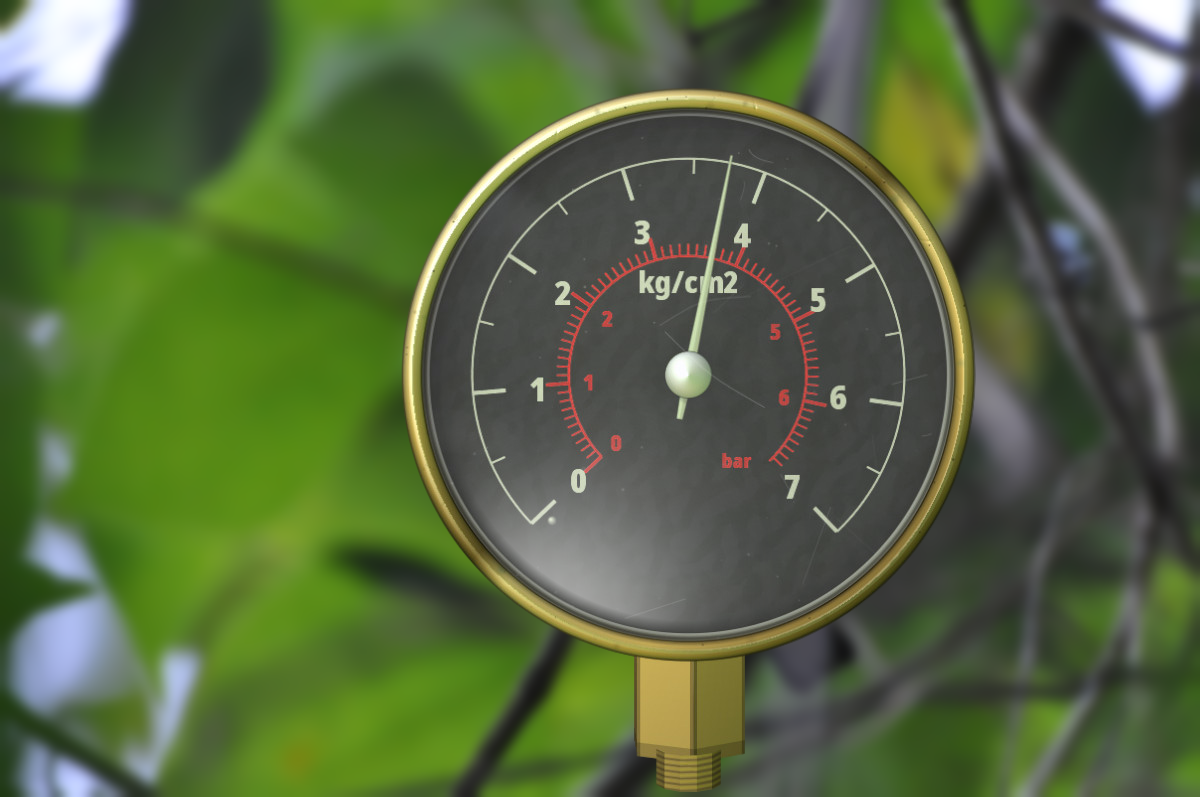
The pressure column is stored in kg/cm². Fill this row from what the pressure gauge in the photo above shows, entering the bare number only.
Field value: 3.75
